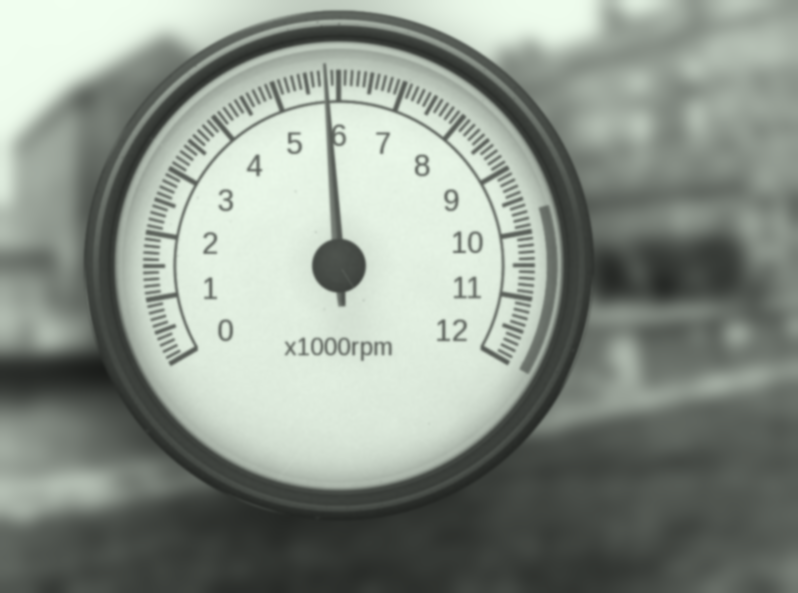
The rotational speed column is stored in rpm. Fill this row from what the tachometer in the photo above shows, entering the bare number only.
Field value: 5800
